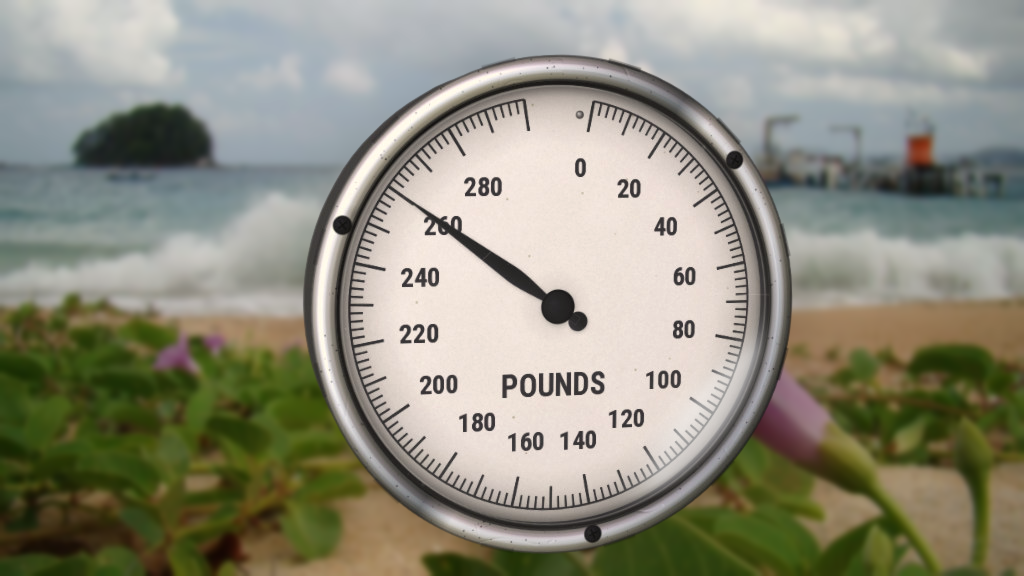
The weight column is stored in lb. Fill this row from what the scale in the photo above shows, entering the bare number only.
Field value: 260
